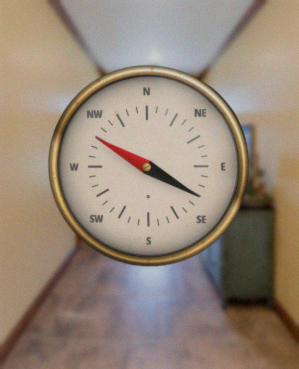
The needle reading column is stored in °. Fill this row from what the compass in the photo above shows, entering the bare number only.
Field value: 300
